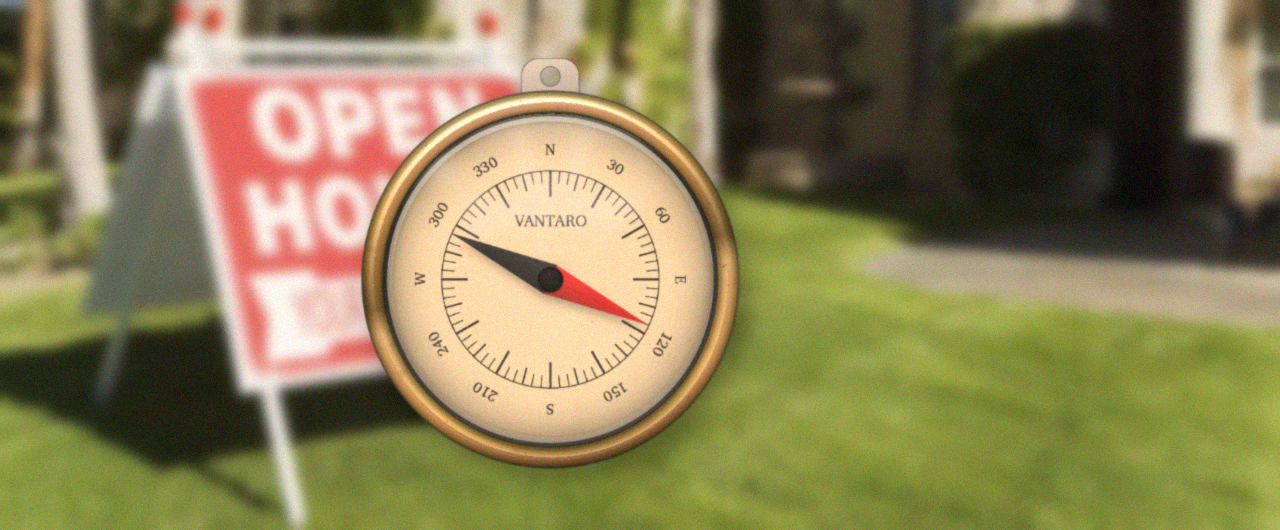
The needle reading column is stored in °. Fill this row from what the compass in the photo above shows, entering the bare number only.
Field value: 115
